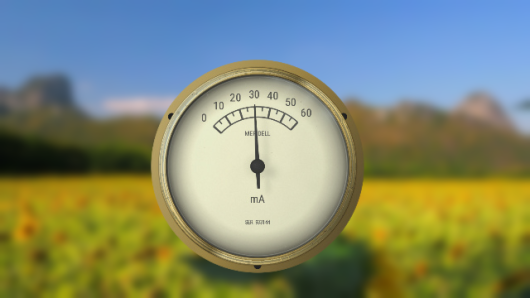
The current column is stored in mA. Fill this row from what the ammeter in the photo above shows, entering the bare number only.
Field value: 30
